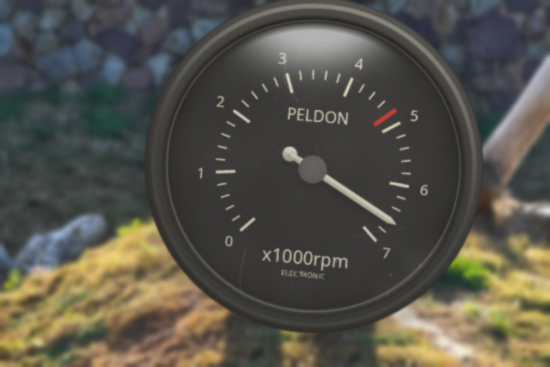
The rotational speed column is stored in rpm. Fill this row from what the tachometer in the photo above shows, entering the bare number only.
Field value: 6600
